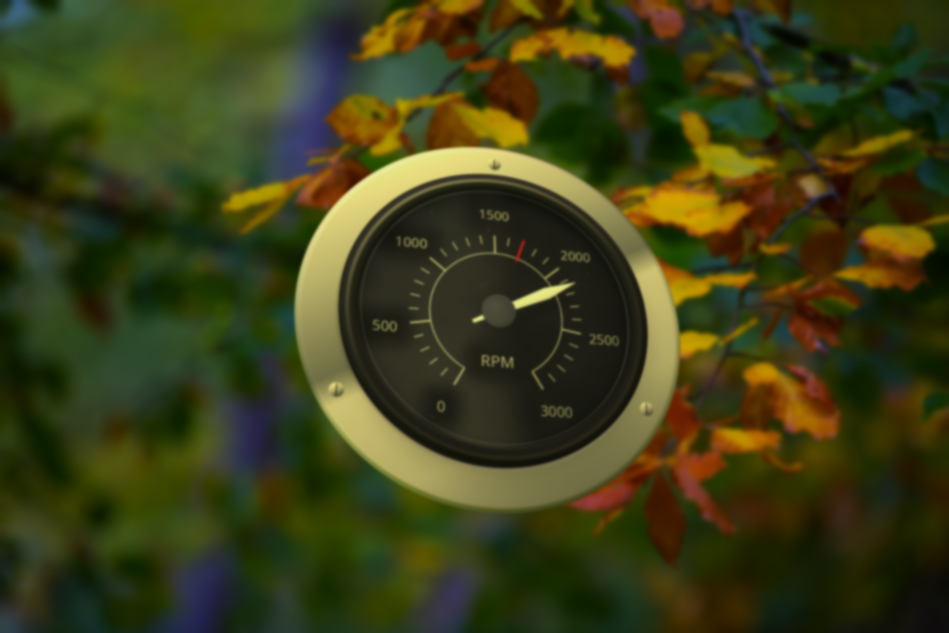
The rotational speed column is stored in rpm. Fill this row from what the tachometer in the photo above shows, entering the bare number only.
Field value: 2150
